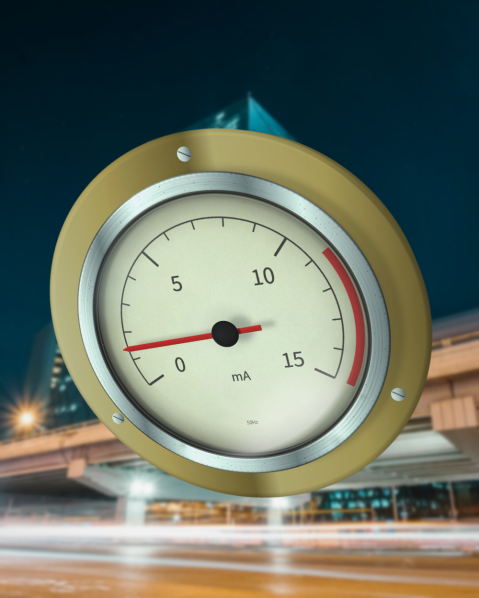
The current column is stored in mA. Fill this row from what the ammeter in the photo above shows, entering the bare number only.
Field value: 1.5
